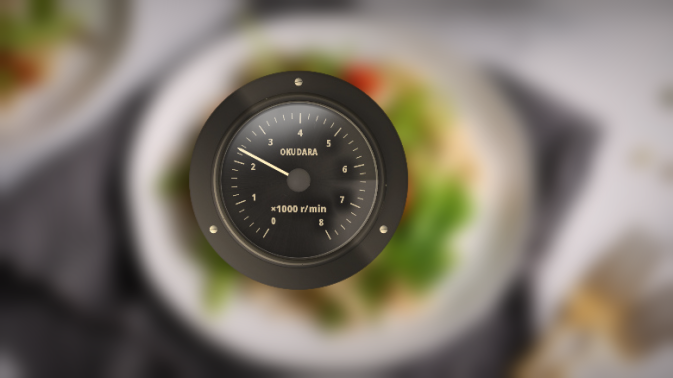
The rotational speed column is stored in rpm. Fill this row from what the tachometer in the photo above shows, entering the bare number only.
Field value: 2300
